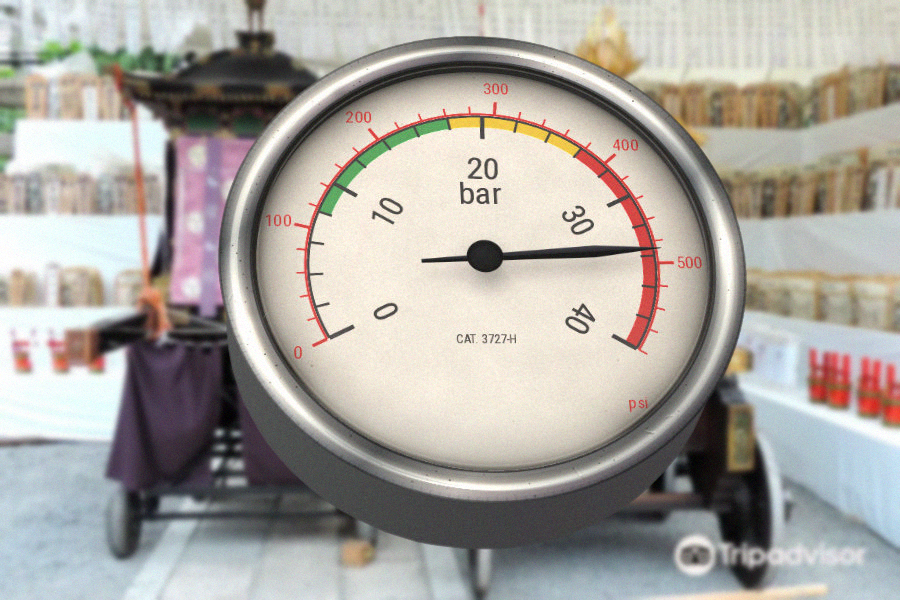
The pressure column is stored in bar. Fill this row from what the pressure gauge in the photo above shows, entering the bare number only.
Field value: 34
